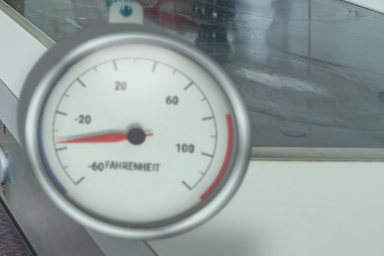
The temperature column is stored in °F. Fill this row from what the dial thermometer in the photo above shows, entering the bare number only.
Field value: -35
